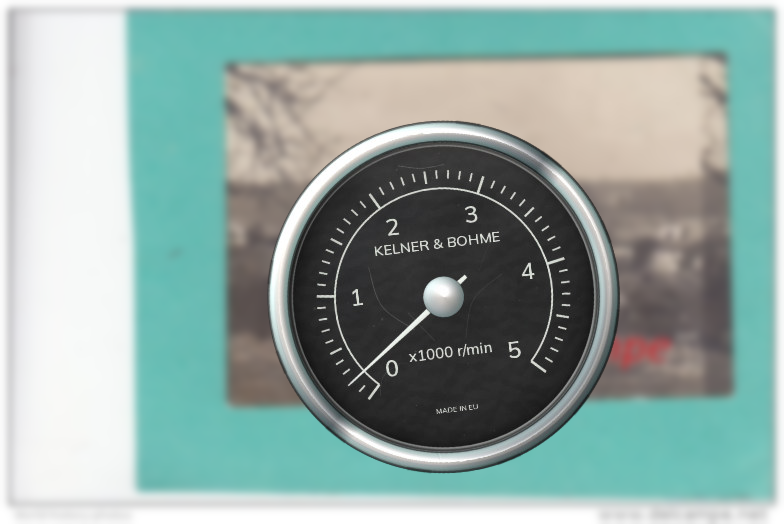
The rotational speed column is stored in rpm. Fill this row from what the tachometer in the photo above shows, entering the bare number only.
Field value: 200
